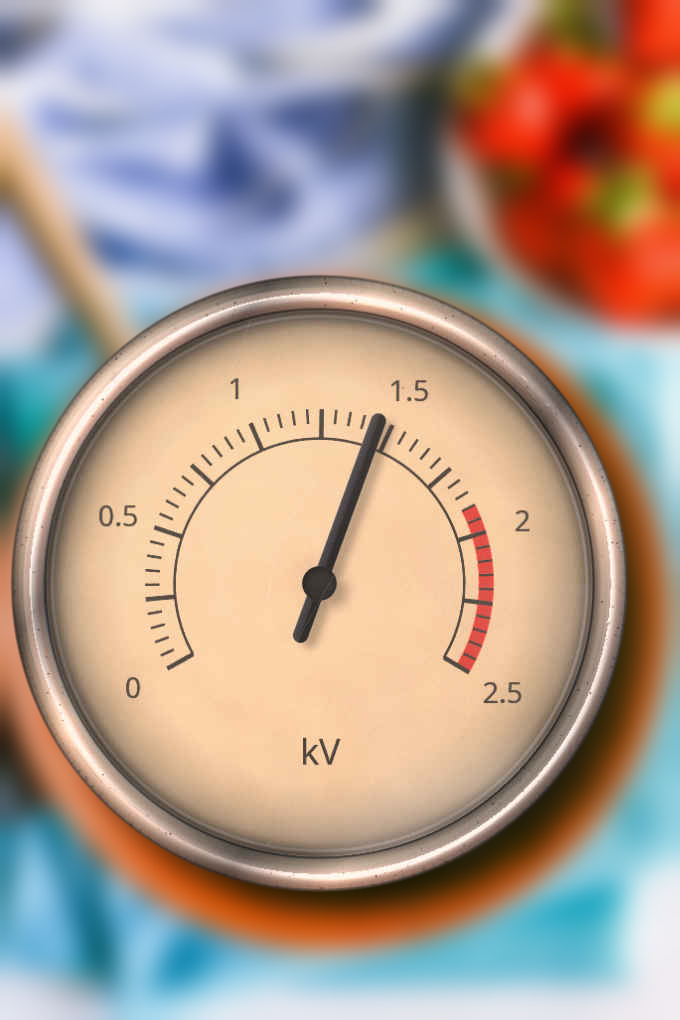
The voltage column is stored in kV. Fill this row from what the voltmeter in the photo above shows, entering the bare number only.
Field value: 1.45
